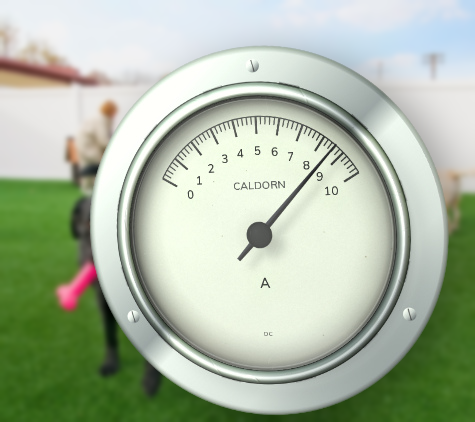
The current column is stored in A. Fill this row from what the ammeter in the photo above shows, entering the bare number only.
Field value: 8.6
